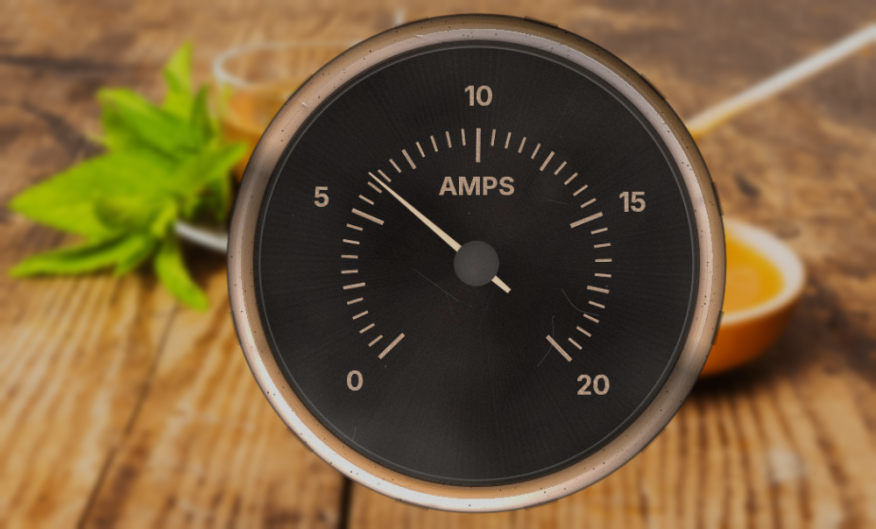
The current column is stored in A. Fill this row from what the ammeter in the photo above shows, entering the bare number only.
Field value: 6.25
